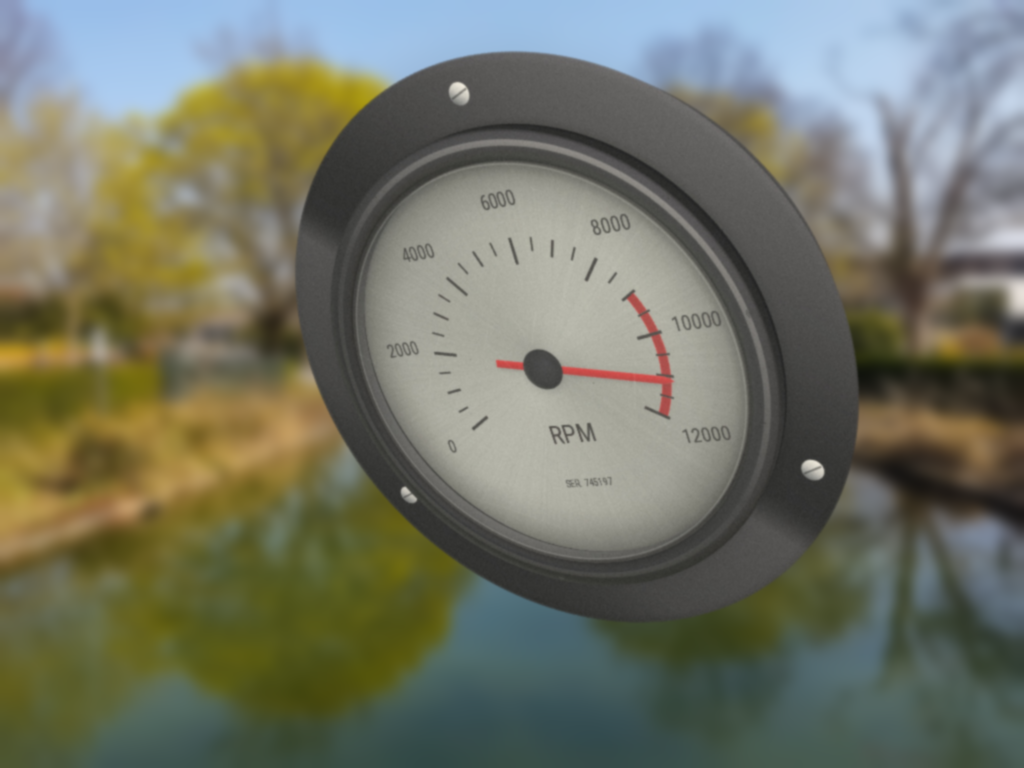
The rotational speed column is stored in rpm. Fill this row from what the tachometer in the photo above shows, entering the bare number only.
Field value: 11000
